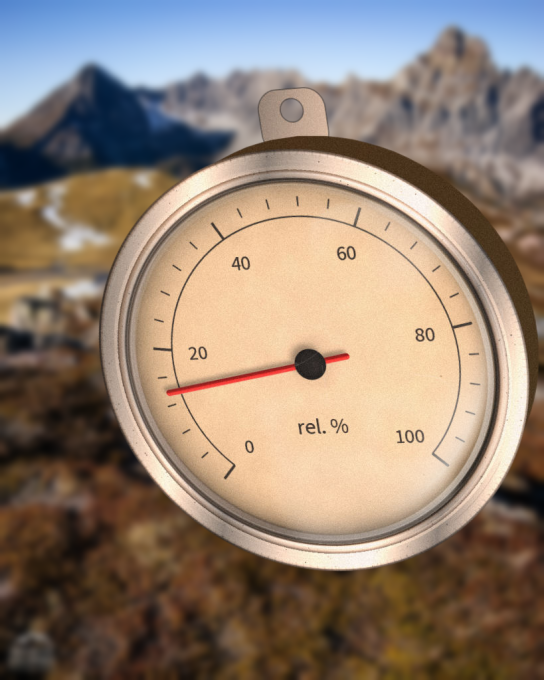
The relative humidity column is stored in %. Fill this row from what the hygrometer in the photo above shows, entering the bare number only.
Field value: 14
